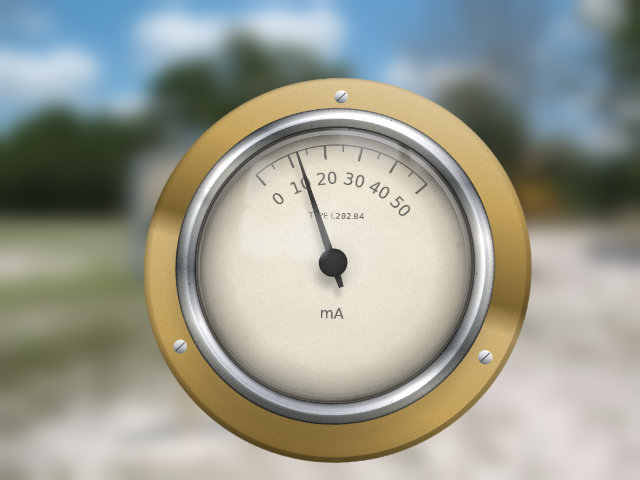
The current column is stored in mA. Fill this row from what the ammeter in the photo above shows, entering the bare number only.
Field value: 12.5
